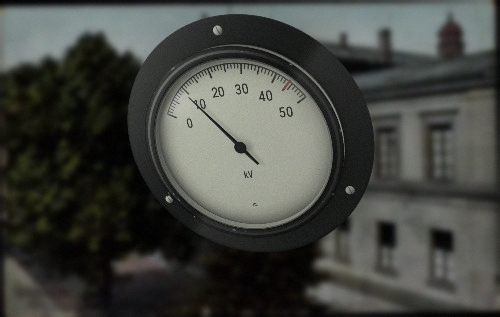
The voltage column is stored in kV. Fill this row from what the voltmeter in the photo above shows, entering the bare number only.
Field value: 10
